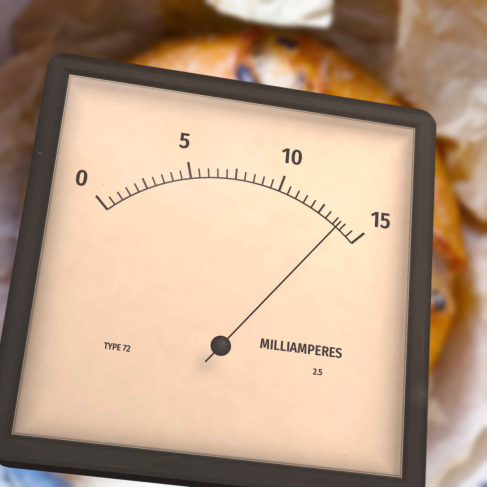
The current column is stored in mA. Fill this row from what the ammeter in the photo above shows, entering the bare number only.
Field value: 13.75
